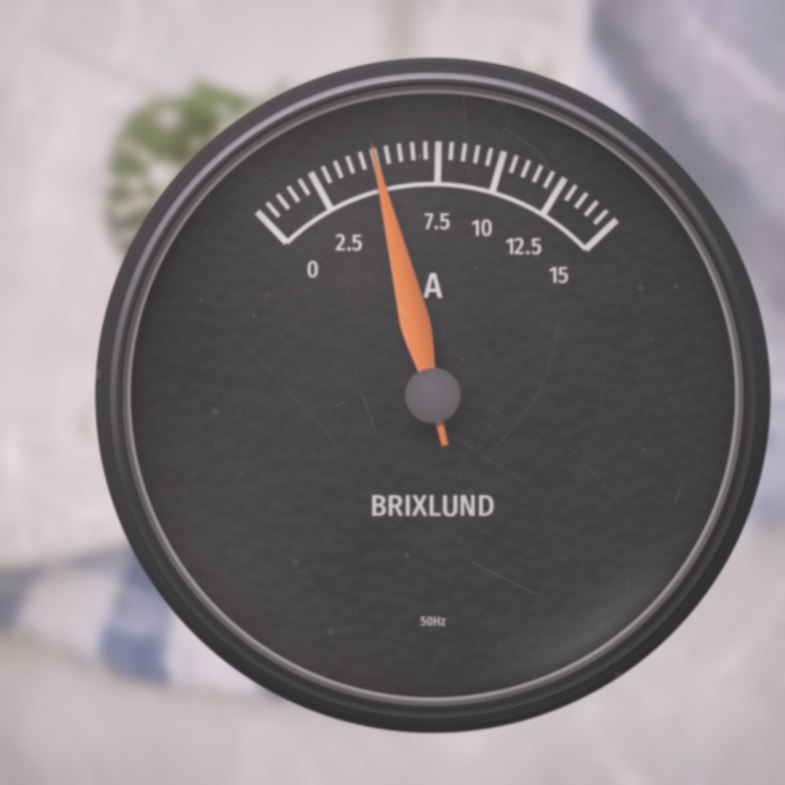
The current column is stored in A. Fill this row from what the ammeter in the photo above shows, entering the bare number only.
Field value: 5
